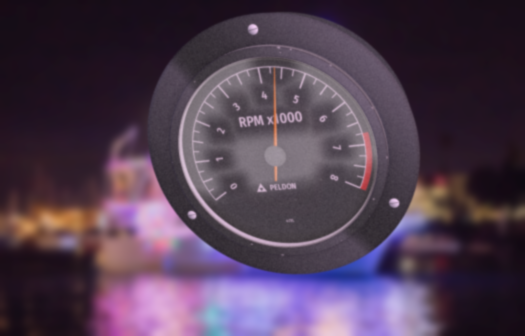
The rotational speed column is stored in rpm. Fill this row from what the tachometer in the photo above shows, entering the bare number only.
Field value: 4375
